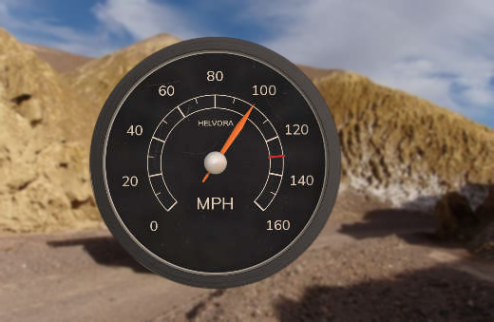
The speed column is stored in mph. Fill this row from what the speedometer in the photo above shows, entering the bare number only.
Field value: 100
